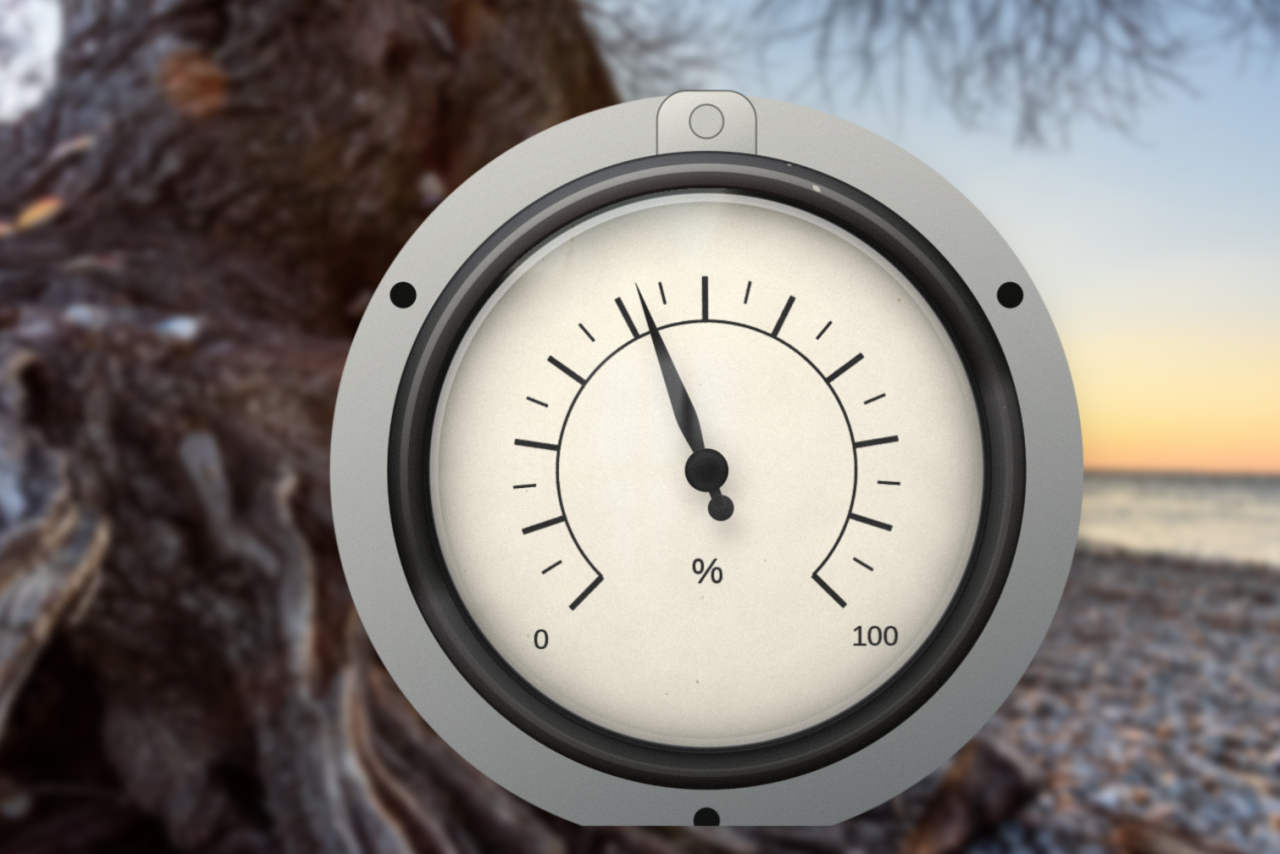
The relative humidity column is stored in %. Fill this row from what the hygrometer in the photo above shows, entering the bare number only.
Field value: 42.5
